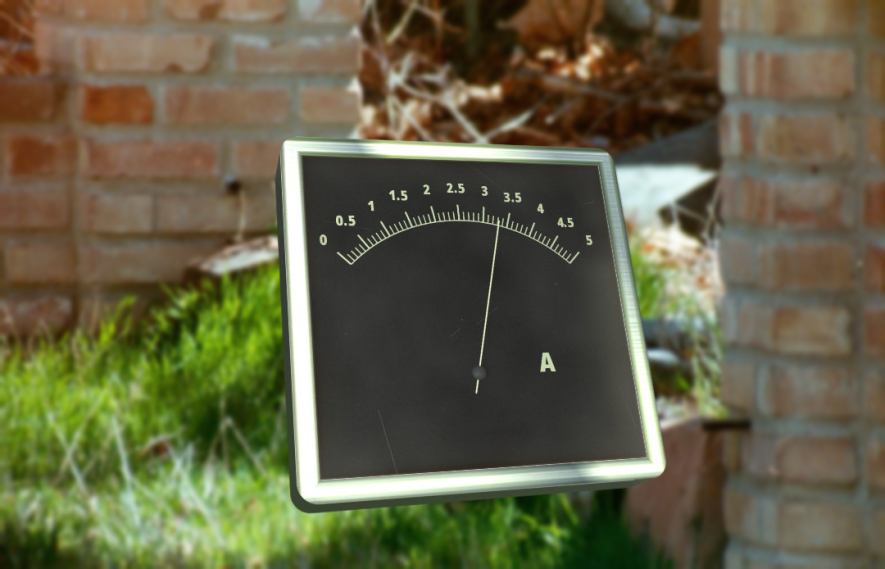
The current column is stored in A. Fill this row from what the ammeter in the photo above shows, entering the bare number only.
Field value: 3.3
